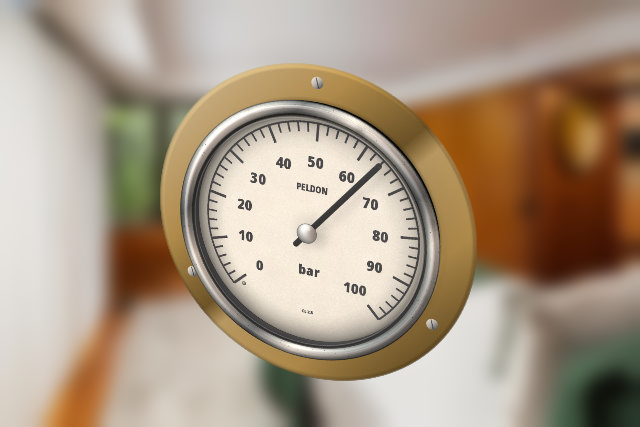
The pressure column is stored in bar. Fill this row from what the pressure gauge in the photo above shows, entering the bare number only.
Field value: 64
